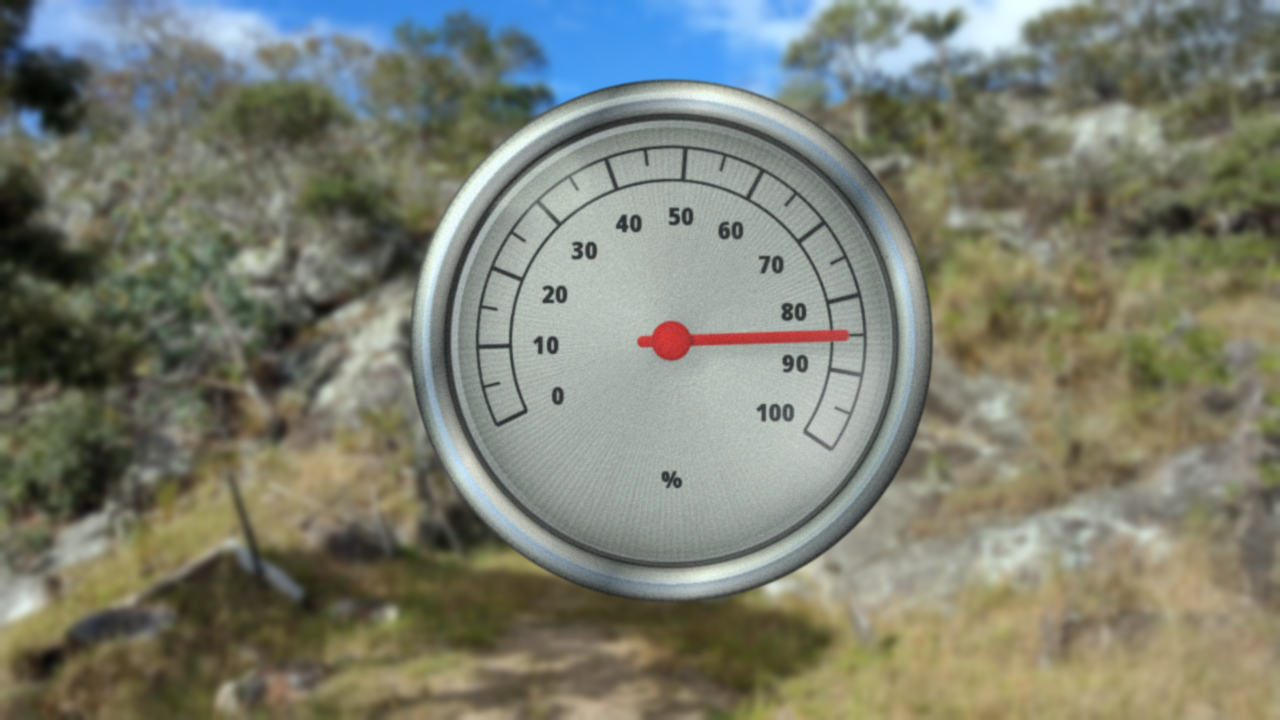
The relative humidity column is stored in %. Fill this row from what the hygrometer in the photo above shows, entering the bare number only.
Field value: 85
